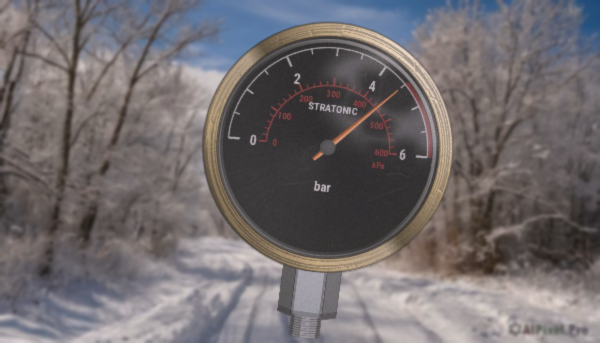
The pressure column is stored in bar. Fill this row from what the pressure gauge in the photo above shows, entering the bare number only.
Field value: 4.5
